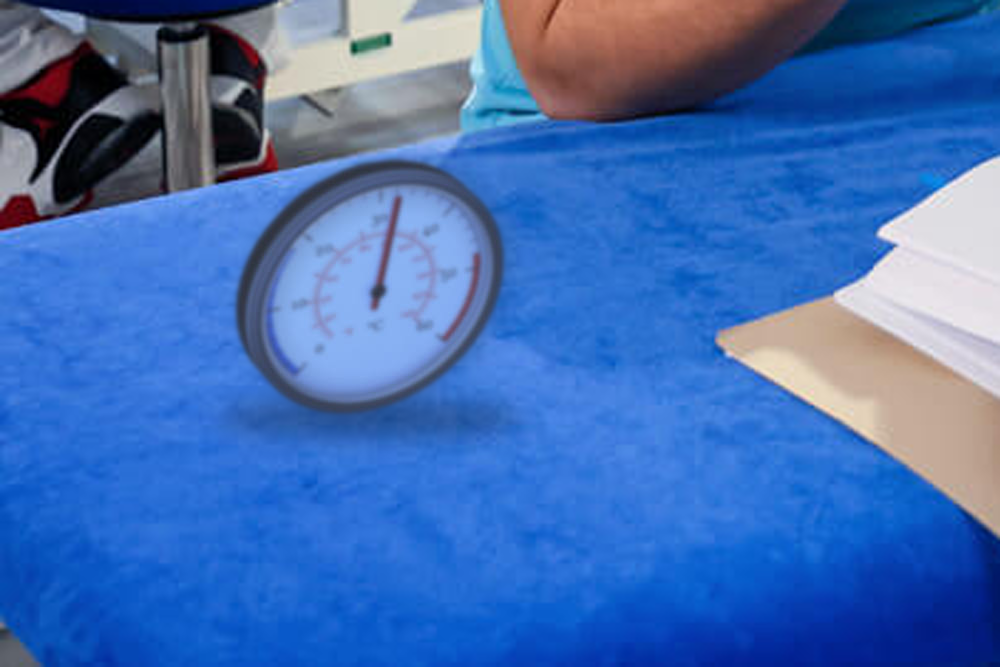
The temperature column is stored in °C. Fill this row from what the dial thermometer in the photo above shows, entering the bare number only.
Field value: 32
